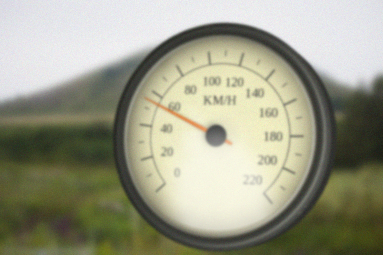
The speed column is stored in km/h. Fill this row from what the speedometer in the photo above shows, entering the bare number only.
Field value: 55
